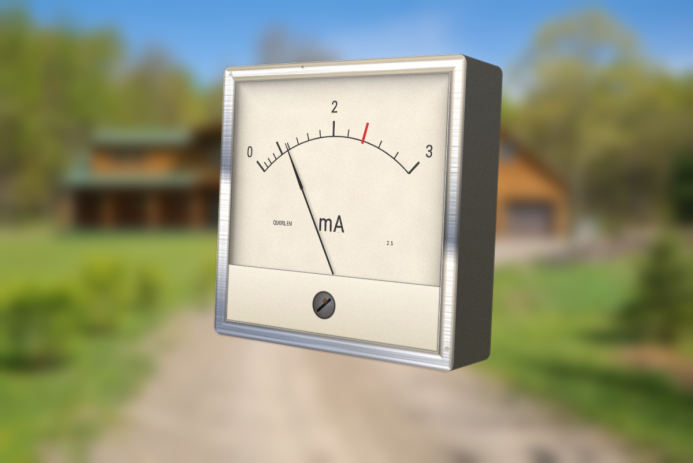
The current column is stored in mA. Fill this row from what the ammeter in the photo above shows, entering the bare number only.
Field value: 1.2
